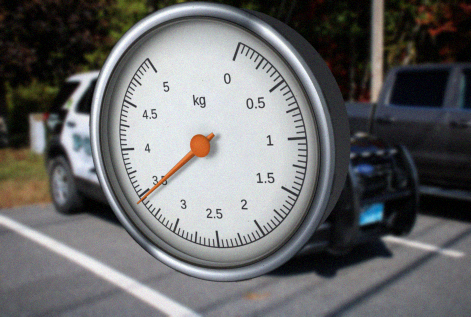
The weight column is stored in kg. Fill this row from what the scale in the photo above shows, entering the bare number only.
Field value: 3.45
